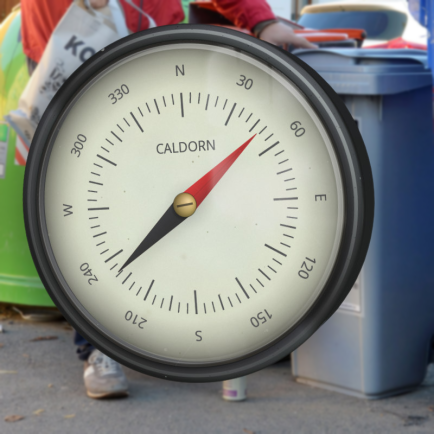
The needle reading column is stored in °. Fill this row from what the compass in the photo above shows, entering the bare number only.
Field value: 50
